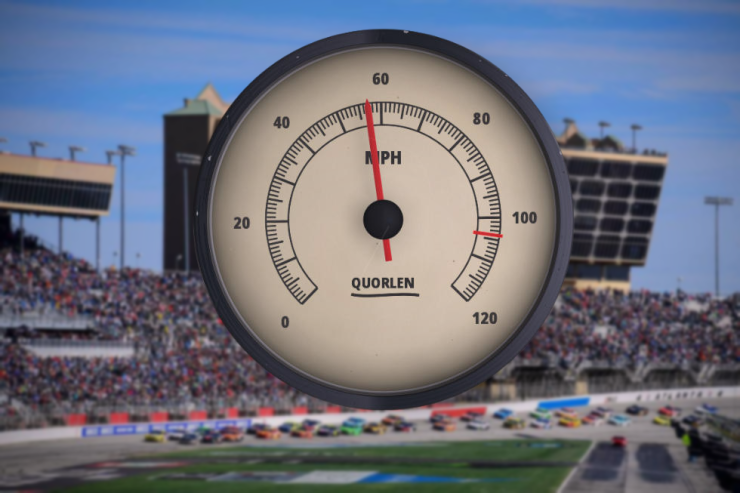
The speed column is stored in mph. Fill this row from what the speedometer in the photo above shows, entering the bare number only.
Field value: 57
